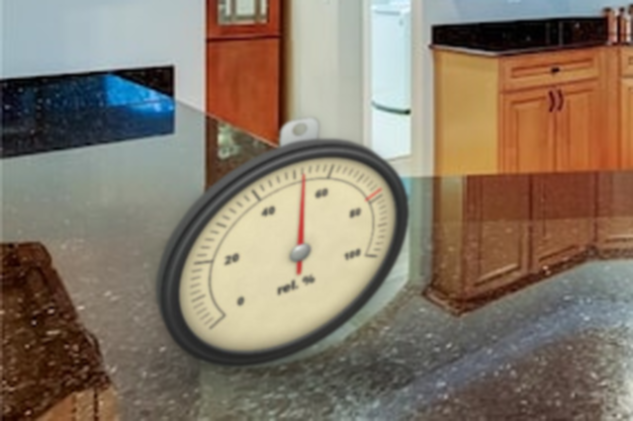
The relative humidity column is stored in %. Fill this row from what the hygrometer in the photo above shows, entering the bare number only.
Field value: 52
